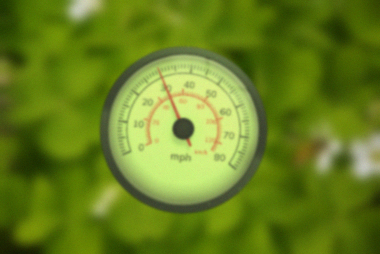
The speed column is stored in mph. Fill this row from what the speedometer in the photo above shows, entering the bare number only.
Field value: 30
